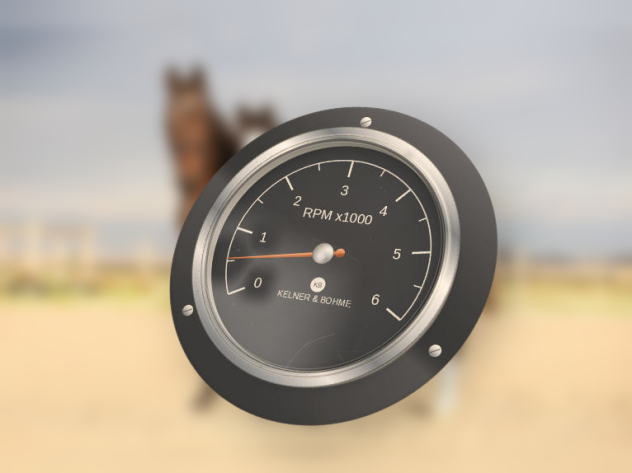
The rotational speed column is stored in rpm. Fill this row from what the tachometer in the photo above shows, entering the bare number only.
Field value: 500
